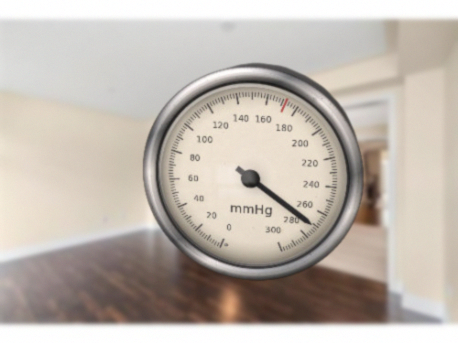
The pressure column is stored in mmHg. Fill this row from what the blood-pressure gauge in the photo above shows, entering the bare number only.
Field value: 270
